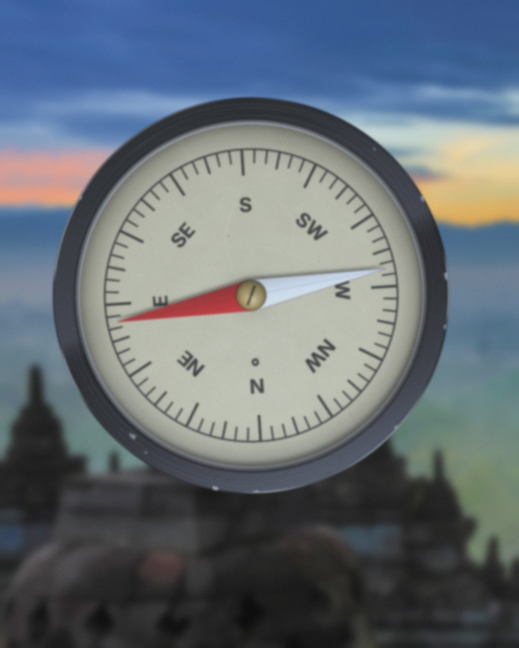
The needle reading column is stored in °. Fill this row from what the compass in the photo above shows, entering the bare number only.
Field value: 82.5
